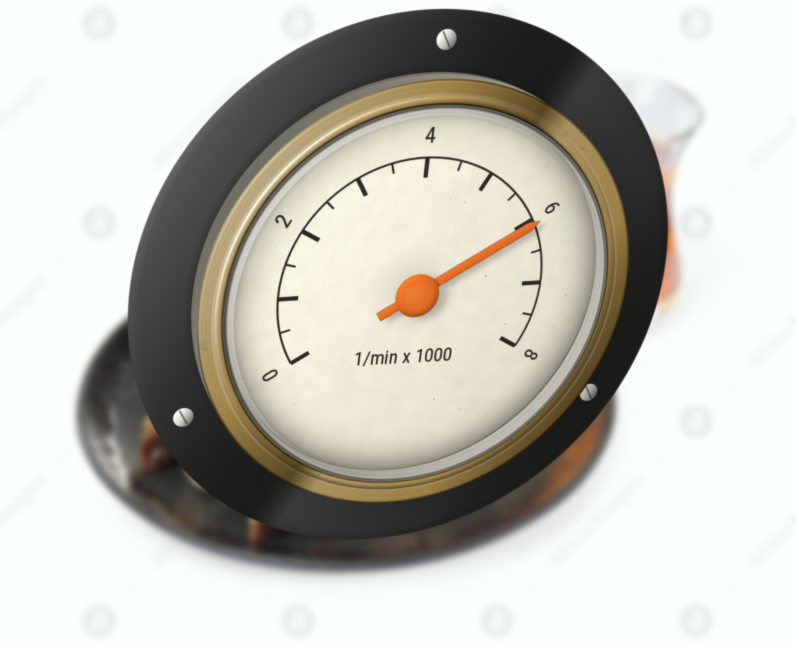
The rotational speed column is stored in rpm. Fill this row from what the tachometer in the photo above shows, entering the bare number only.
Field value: 6000
